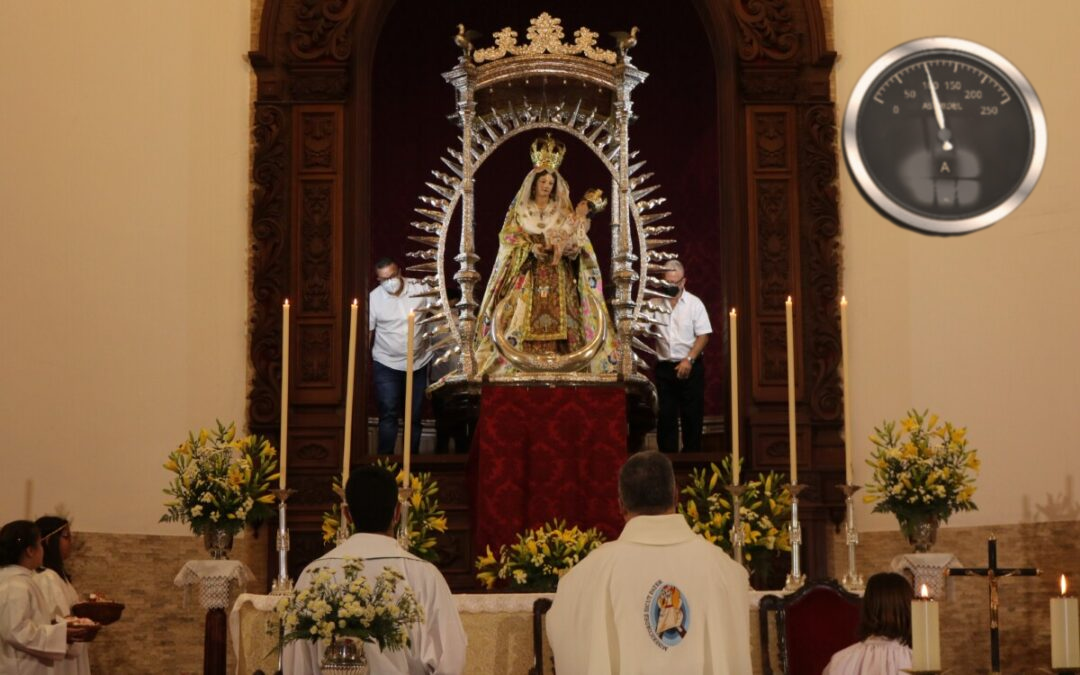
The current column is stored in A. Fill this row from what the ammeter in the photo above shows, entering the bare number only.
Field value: 100
